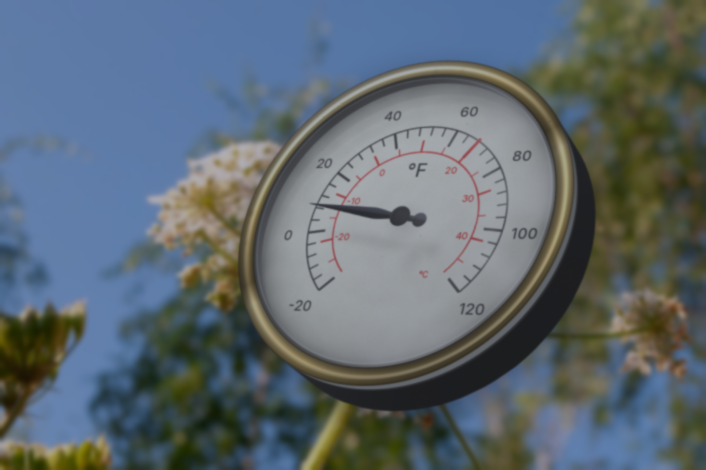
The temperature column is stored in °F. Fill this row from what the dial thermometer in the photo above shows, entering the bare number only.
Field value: 8
